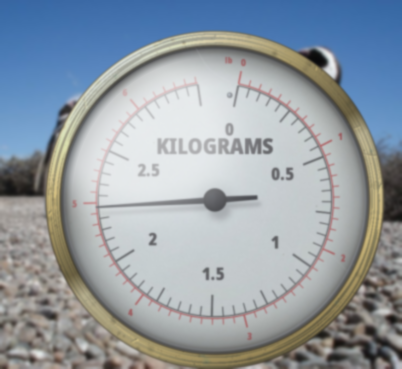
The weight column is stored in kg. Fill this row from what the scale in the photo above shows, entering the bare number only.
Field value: 2.25
